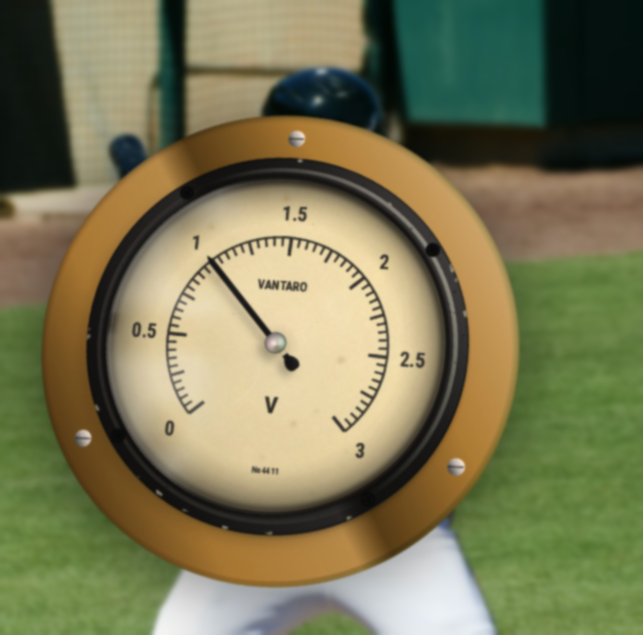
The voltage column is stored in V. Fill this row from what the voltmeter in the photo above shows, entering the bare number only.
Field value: 1
